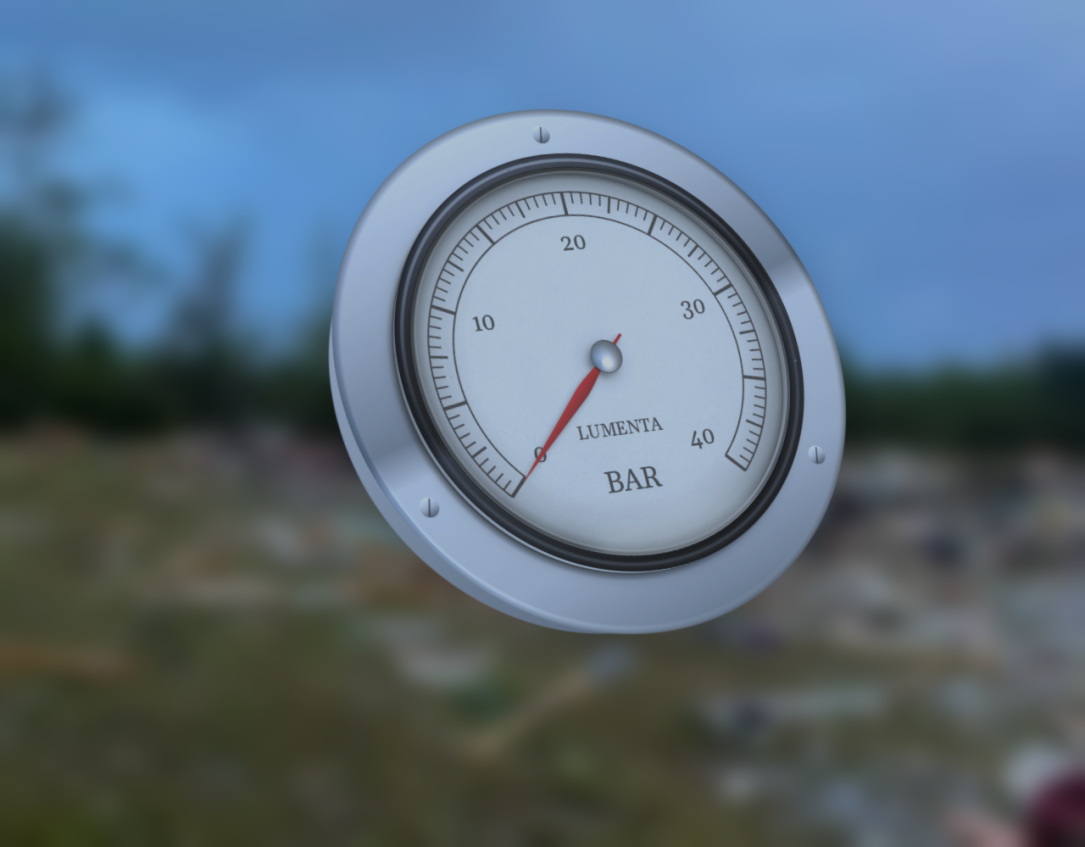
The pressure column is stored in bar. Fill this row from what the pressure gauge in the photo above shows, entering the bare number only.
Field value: 0
